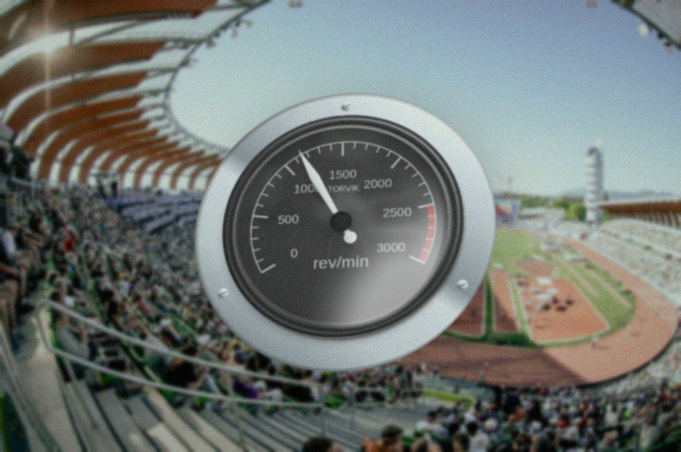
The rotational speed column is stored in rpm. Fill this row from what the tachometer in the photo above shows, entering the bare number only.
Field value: 1150
